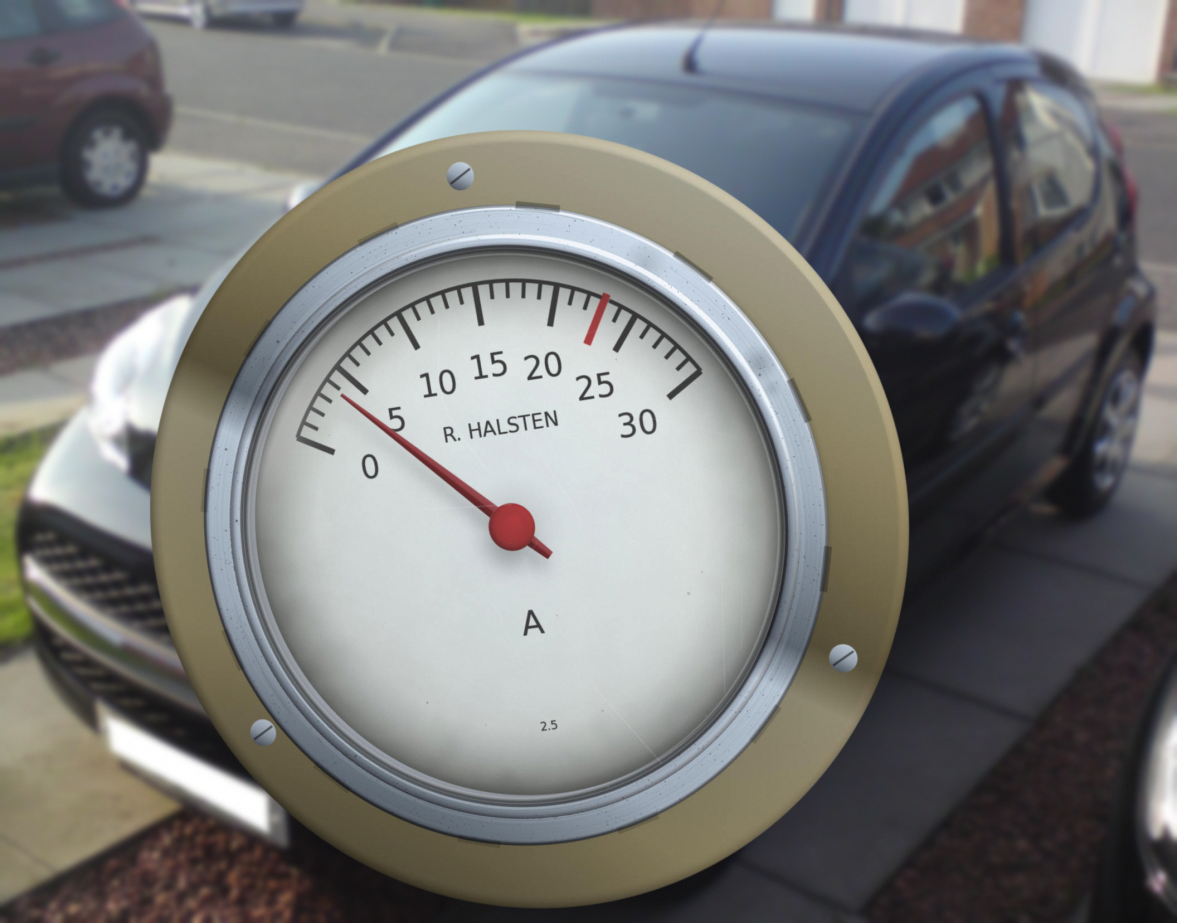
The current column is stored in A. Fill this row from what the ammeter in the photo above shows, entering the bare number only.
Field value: 4
